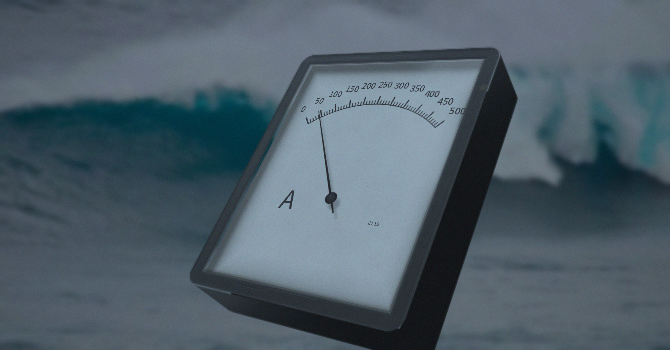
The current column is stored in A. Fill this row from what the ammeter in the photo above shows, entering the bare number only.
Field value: 50
